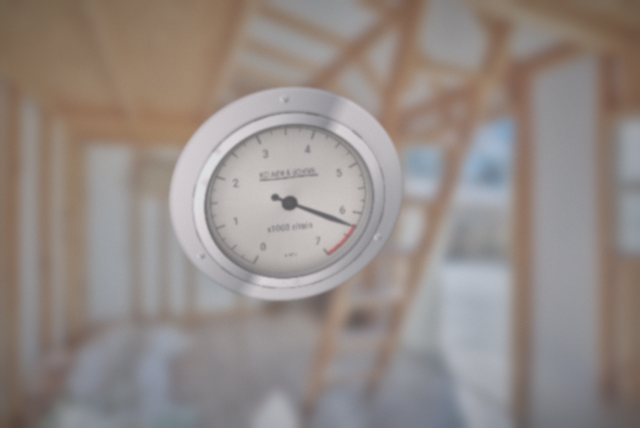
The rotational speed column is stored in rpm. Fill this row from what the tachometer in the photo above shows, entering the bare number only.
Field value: 6250
